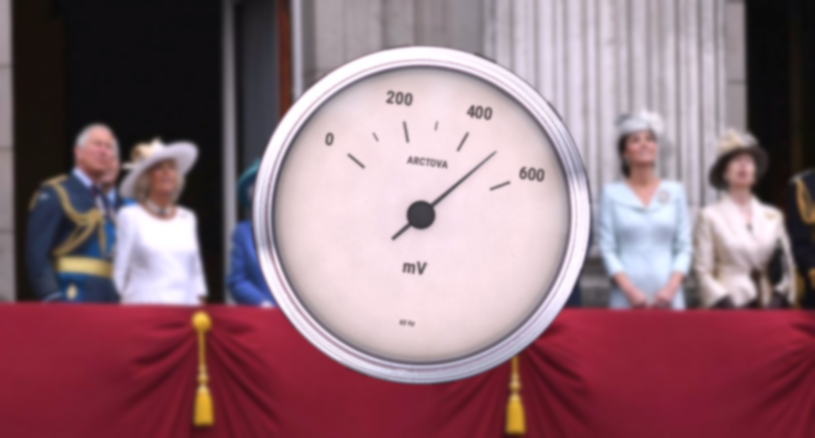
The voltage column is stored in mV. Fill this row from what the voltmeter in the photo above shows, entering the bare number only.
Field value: 500
